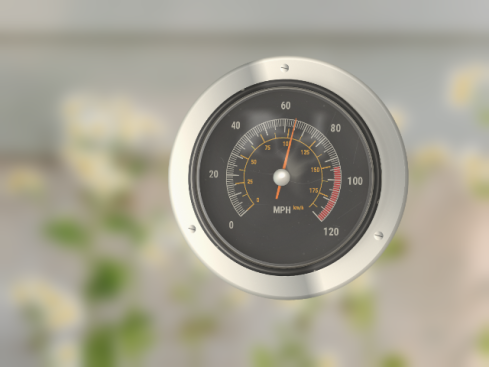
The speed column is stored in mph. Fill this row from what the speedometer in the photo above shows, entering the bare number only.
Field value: 65
